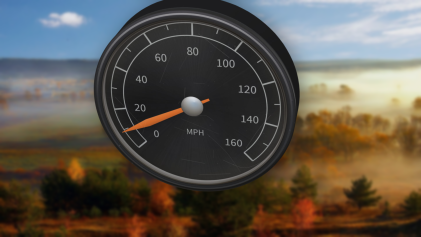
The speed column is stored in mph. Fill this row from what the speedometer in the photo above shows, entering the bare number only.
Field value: 10
